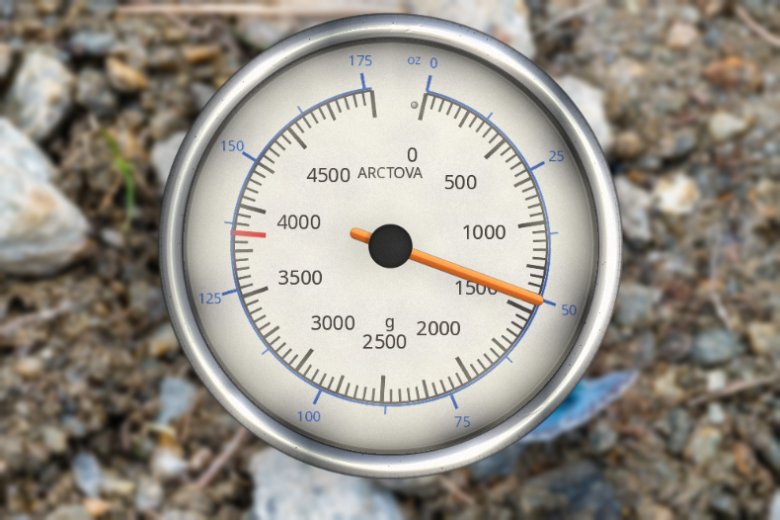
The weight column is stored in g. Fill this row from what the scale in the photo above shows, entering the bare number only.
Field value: 1425
